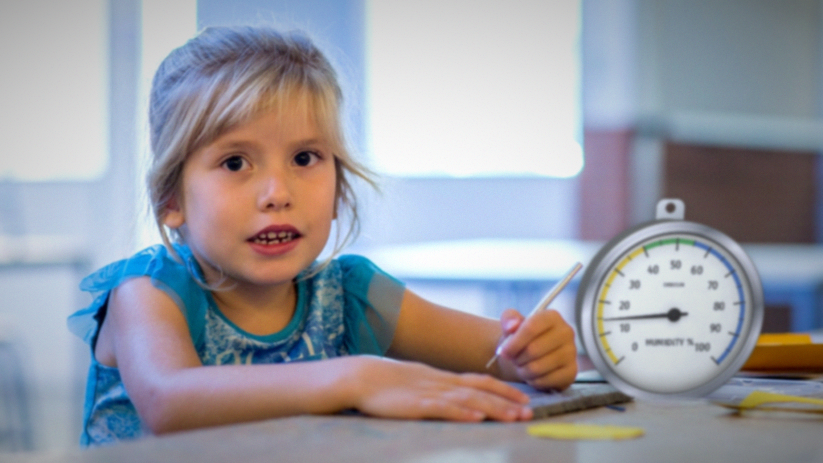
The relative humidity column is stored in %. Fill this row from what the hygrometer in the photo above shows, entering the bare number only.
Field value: 15
